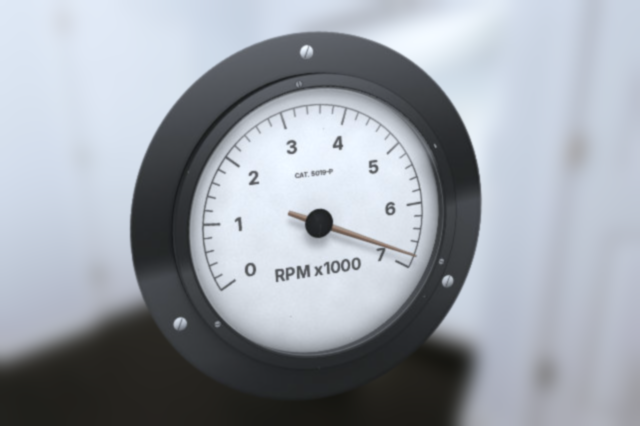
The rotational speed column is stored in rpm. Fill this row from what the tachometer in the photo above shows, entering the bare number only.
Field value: 6800
